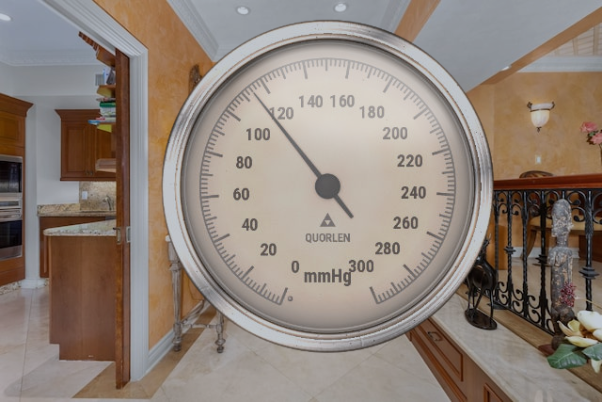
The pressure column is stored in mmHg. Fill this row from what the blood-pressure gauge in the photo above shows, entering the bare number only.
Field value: 114
